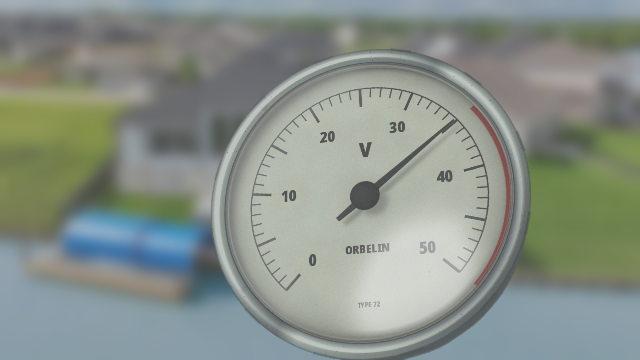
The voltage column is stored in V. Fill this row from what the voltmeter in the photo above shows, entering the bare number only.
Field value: 35
